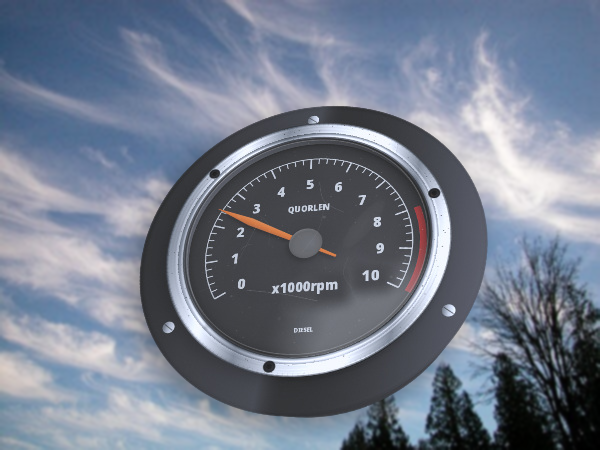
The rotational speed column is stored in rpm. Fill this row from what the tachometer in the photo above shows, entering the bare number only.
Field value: 2400
